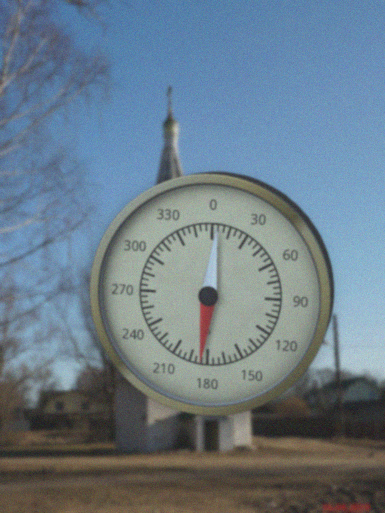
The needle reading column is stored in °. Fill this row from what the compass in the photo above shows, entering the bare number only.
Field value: 185
